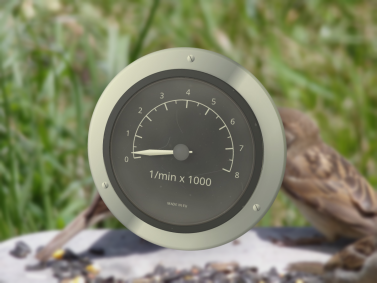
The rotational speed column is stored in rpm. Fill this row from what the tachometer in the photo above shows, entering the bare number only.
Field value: 250
